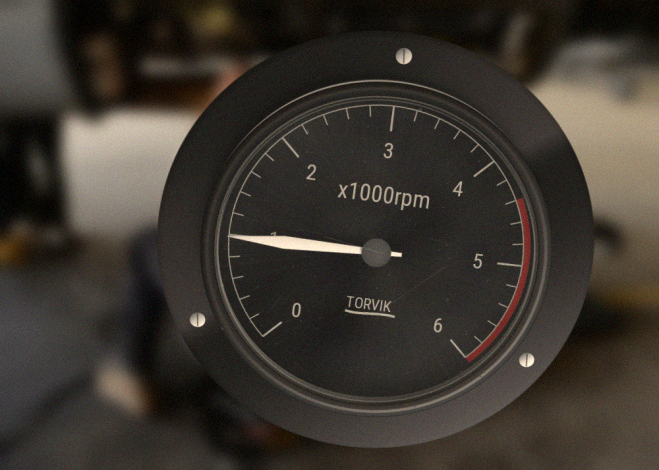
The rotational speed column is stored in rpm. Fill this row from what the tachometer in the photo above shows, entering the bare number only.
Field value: 1000
